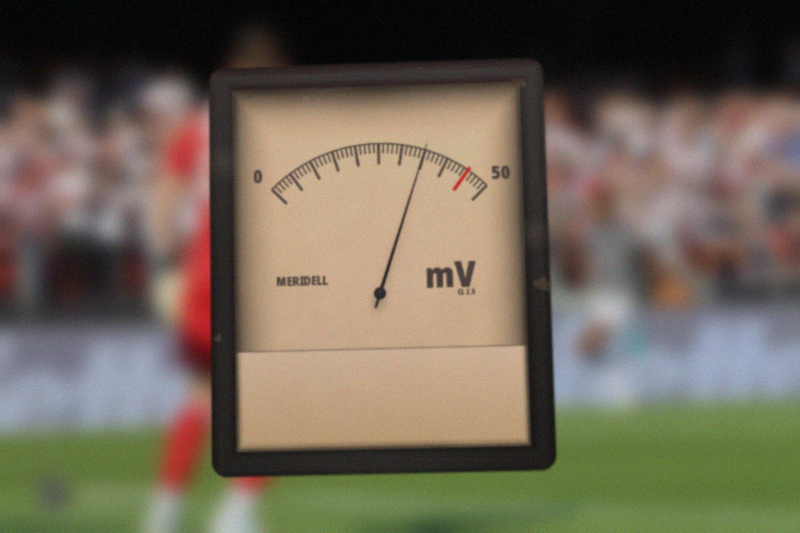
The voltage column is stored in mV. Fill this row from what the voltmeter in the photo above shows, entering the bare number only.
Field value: 35
